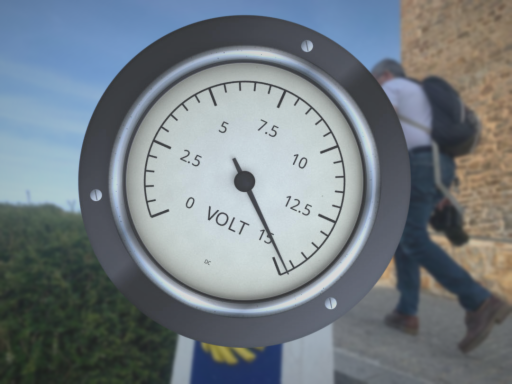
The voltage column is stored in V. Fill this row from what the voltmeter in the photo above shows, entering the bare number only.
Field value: 14.75
